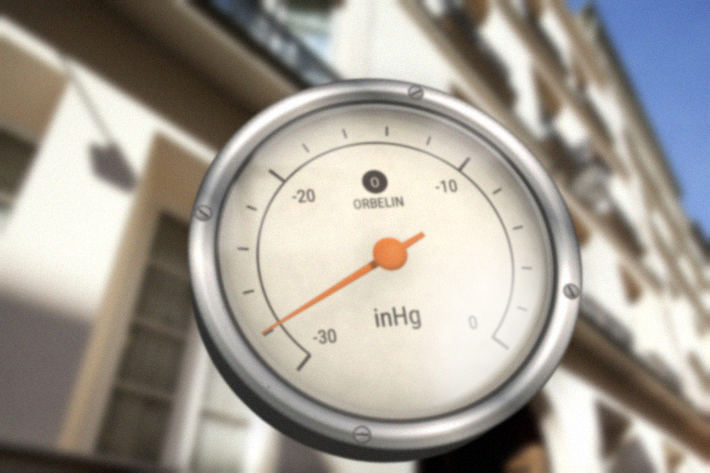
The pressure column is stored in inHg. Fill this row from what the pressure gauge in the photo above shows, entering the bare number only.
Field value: -28
